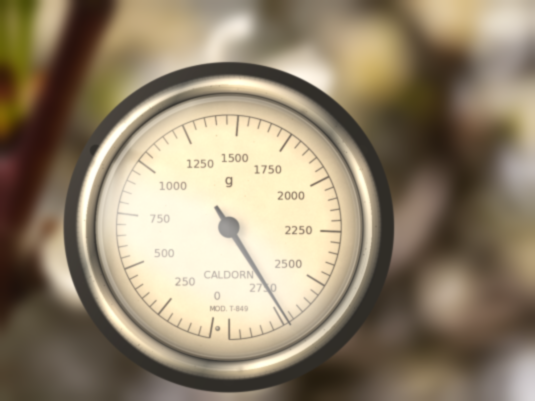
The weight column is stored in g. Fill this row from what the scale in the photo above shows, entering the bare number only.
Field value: 2725
